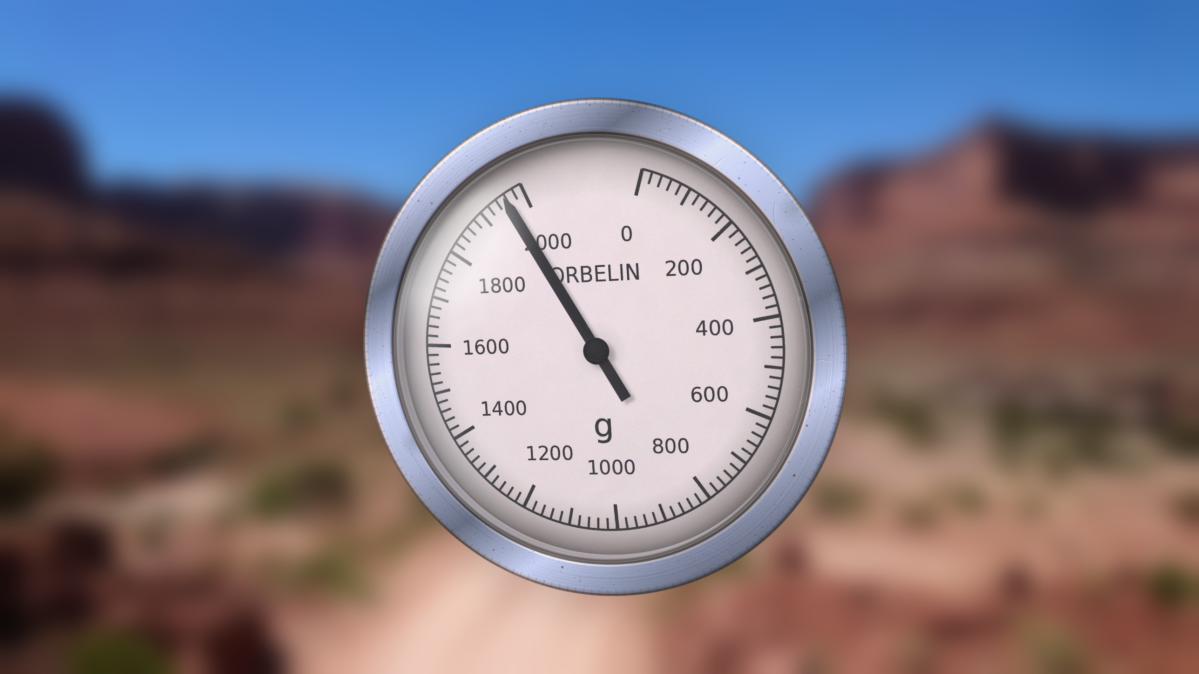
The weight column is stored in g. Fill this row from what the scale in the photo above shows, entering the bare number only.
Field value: 1960
